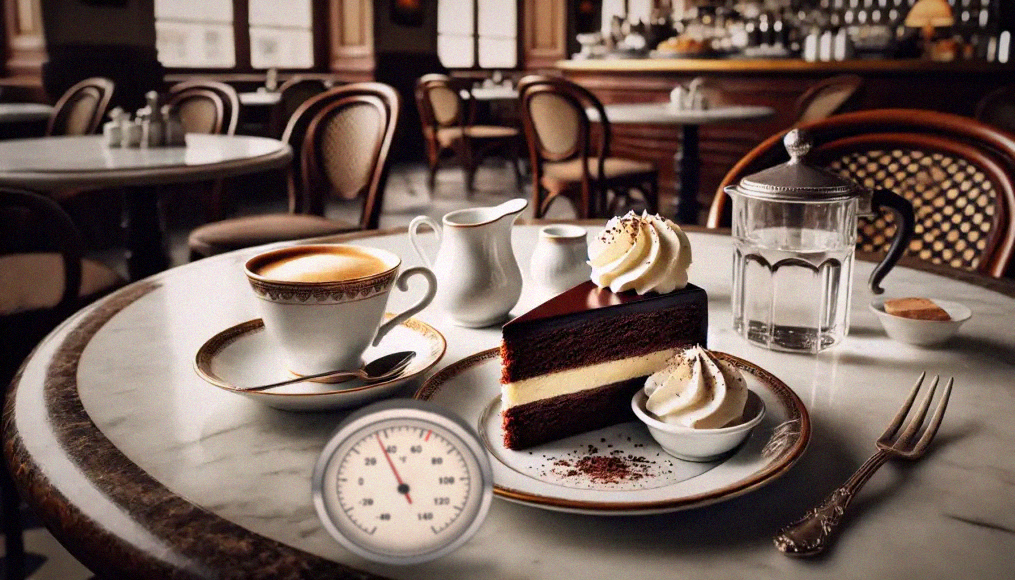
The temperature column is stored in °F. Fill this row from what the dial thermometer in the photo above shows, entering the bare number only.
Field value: 36
